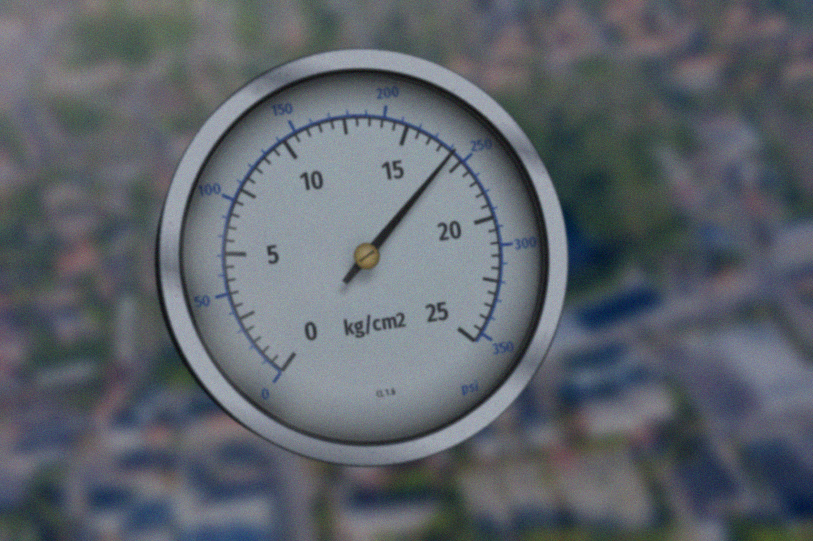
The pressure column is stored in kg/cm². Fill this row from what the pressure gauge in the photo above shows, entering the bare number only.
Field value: 17
